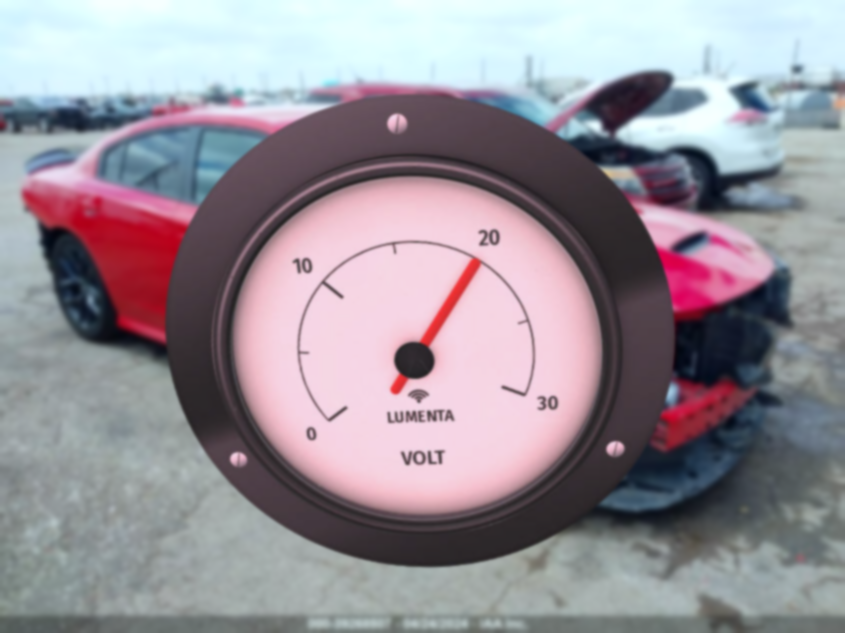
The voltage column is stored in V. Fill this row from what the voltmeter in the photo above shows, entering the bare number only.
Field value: 20
